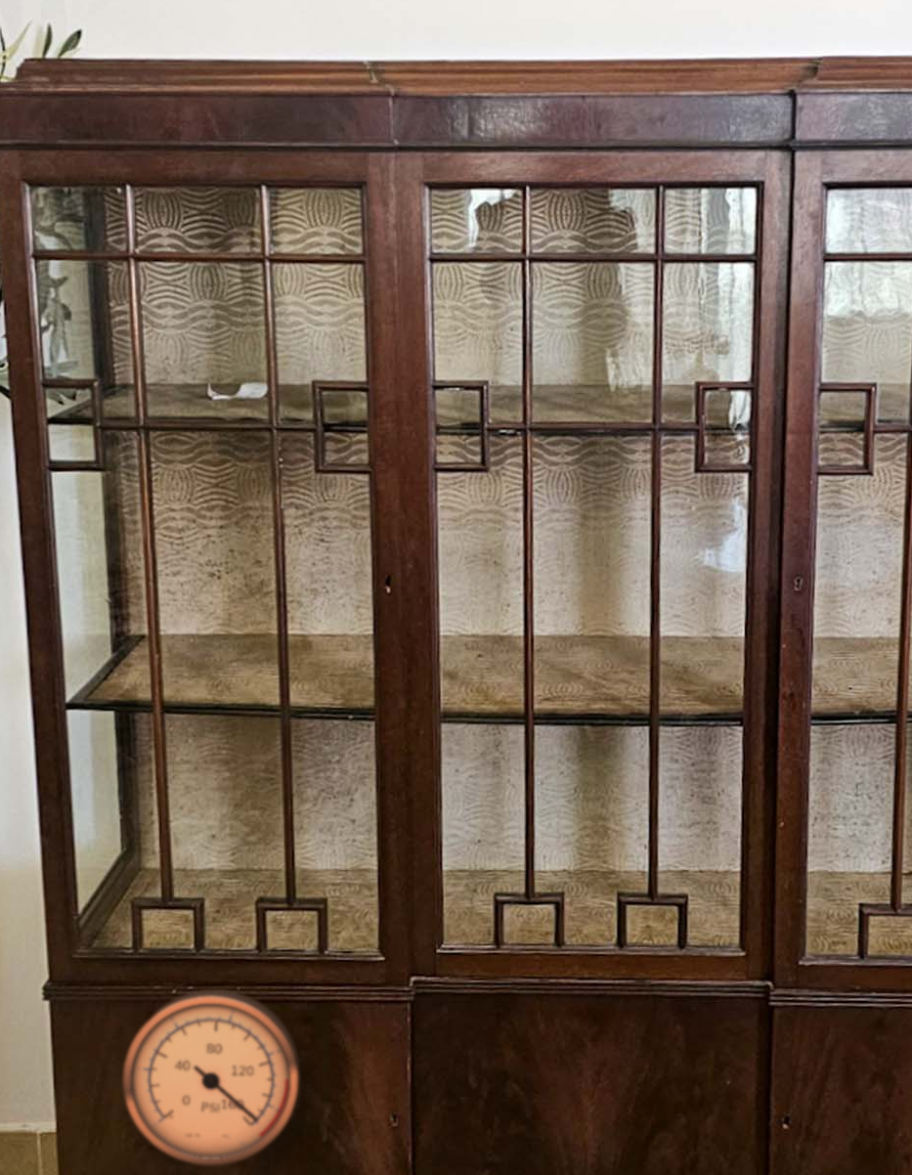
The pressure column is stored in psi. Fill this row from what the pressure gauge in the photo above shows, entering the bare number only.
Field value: 155
